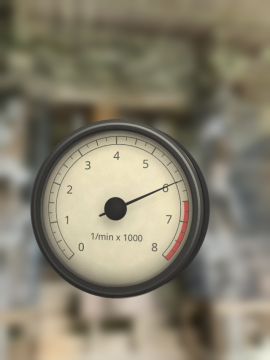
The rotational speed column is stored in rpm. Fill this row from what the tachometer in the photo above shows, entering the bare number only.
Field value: 6000
